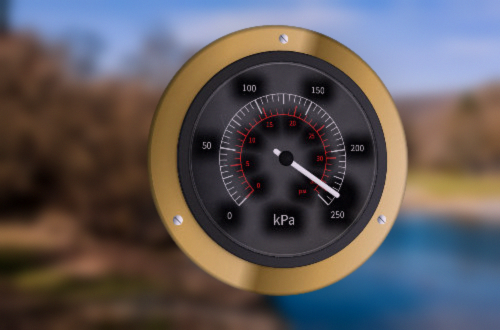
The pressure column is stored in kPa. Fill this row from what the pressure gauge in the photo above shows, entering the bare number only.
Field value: 240
